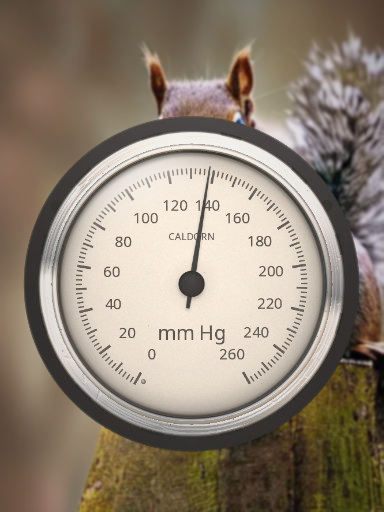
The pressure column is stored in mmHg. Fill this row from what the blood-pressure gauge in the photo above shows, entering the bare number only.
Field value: 138
